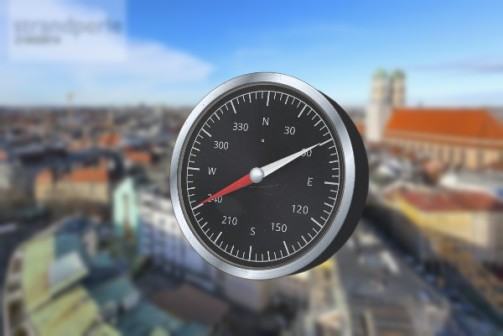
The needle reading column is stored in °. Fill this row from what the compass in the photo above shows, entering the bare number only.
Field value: 240
